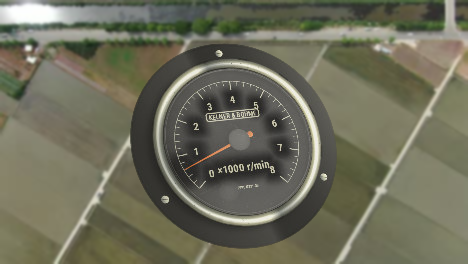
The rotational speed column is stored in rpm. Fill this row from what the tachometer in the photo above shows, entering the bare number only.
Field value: 600
